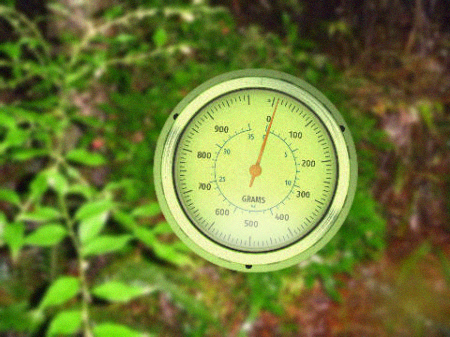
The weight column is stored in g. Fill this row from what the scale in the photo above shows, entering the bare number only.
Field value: 10
